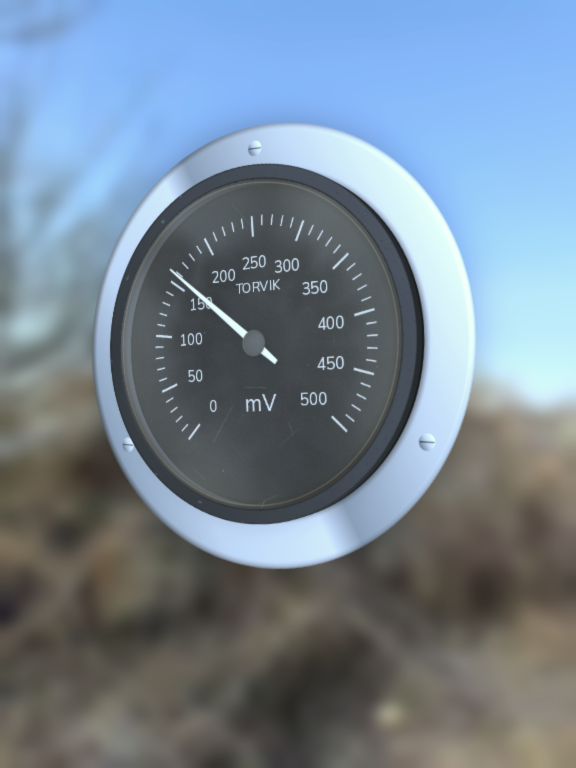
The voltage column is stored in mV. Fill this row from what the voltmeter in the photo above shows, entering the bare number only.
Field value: 160
